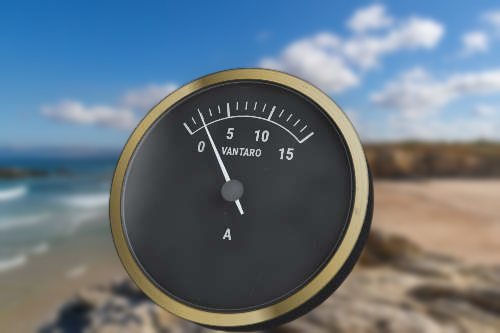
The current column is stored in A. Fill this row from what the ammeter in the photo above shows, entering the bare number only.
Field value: 2
